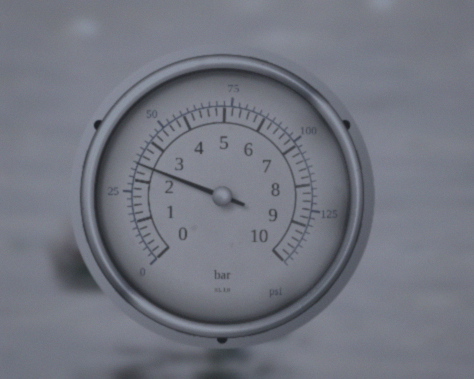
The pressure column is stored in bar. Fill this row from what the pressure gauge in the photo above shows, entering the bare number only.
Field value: 2.4
